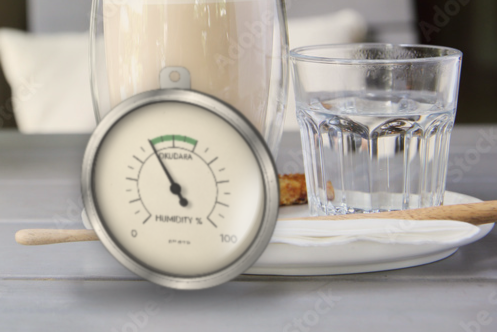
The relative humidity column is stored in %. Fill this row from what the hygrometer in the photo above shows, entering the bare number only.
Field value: 40
